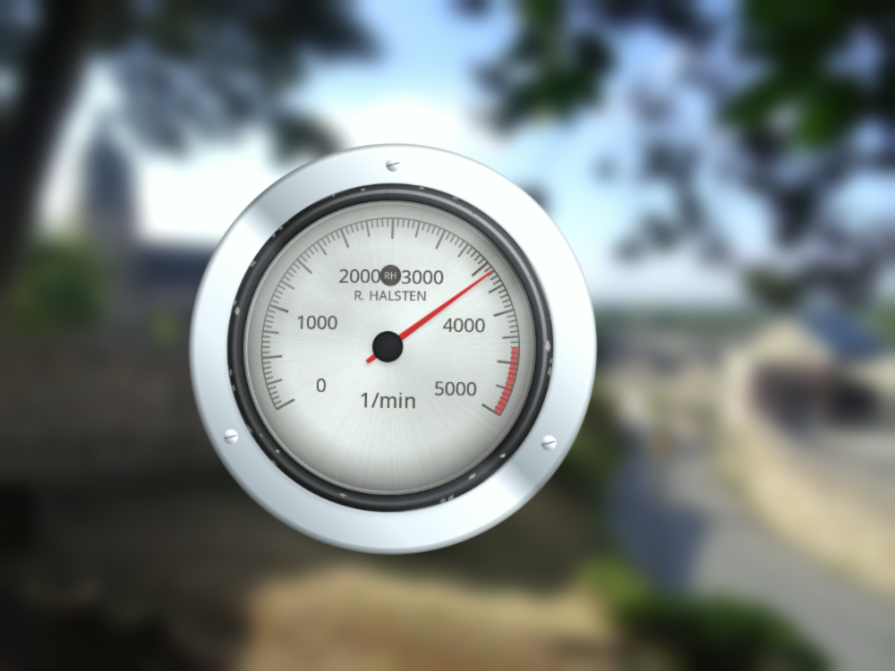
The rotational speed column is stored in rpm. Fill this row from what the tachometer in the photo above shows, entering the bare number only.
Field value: 3600
